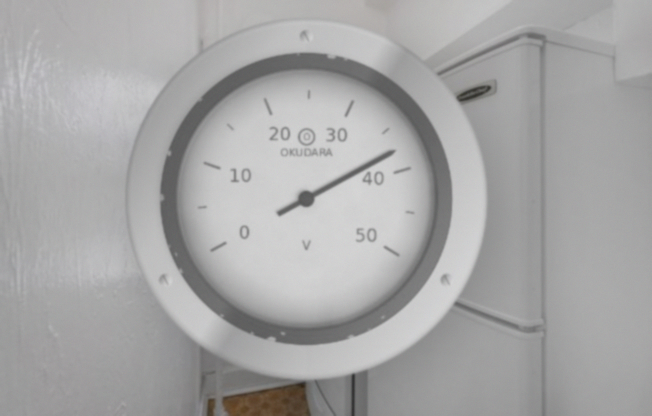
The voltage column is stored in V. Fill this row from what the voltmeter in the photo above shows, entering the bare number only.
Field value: 37.5
